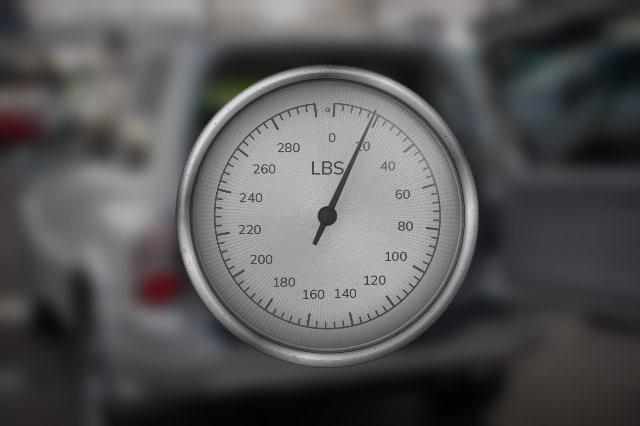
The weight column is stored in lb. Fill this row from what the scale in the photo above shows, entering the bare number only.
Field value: 18
